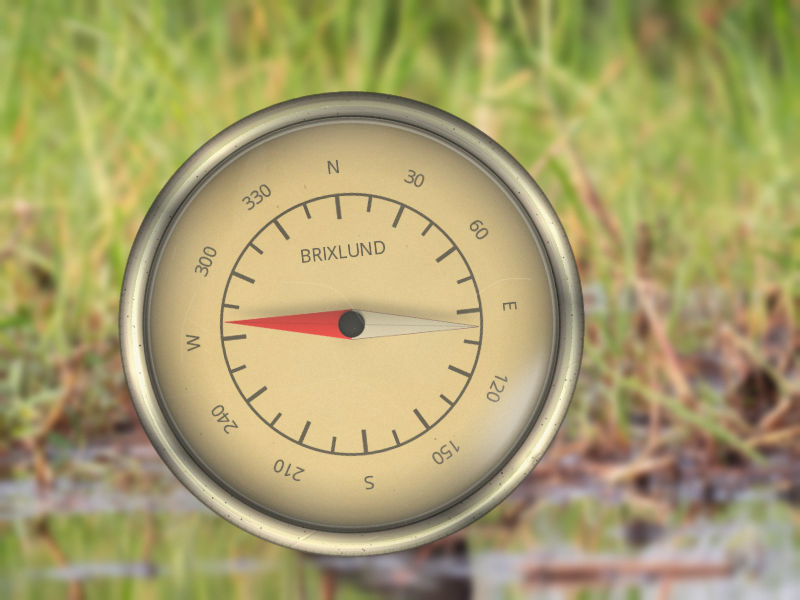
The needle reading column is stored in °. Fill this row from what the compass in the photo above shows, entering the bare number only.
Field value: 277.5
